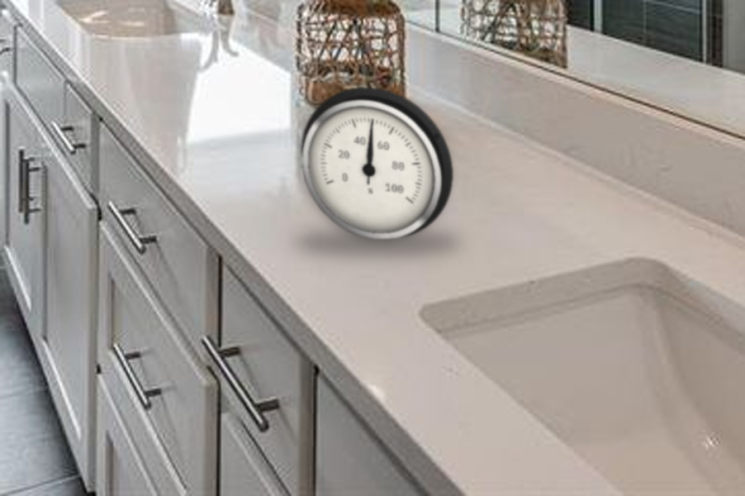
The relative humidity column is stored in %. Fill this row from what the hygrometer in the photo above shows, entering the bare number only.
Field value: 50
